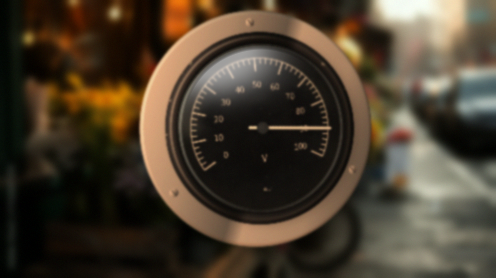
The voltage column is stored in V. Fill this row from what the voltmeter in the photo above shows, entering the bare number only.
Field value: 90
